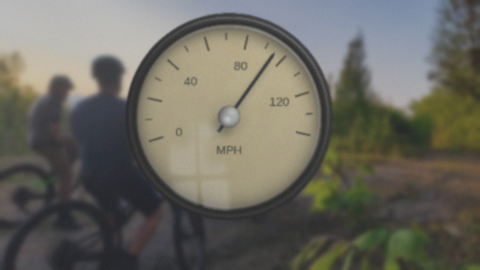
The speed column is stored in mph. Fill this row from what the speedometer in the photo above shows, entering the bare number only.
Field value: 95
